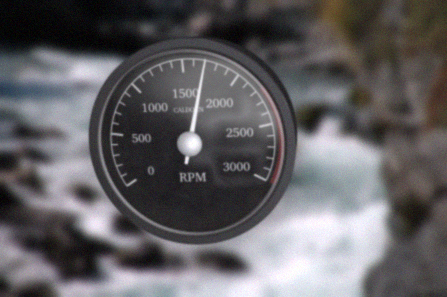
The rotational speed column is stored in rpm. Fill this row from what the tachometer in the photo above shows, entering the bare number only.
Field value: 1700
